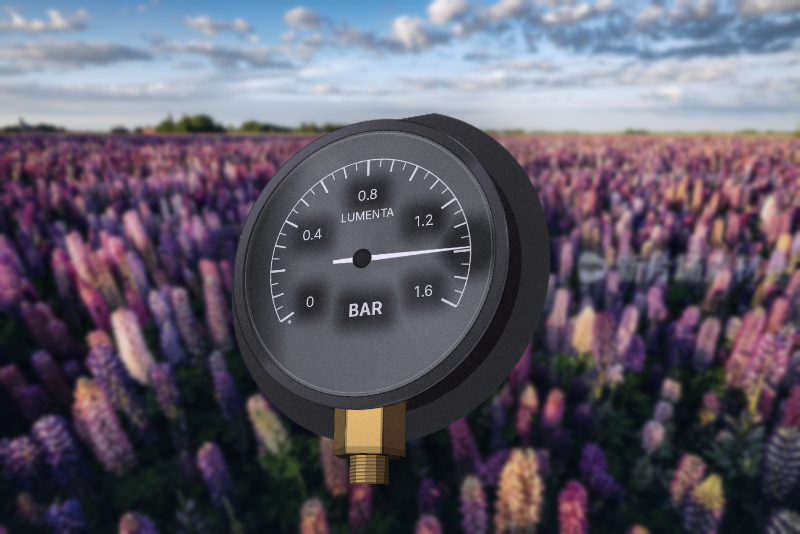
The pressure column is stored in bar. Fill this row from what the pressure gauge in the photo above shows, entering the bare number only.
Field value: 1.4
